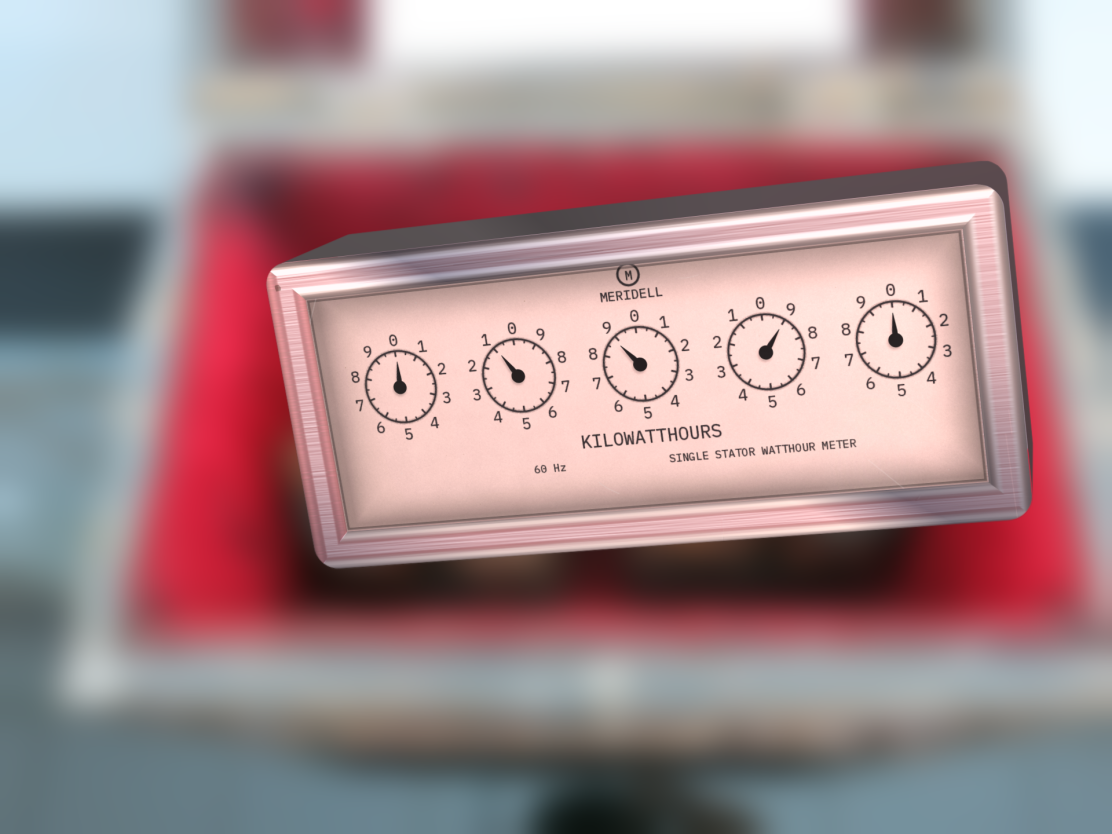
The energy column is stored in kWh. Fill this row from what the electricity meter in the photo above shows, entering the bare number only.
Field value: 890
